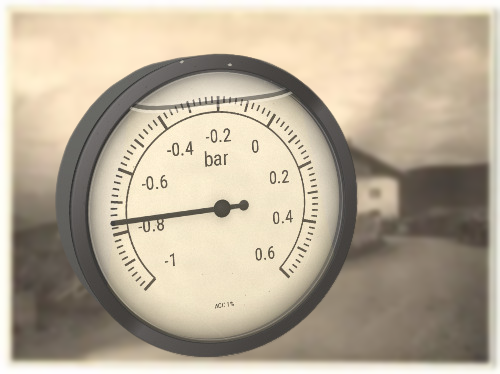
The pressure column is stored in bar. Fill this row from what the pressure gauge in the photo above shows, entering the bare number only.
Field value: -0.76
